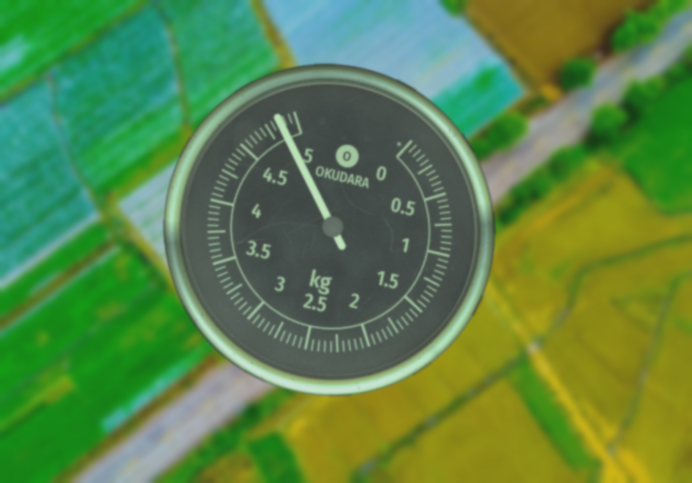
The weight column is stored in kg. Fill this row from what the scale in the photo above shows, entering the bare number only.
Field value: 4.85
